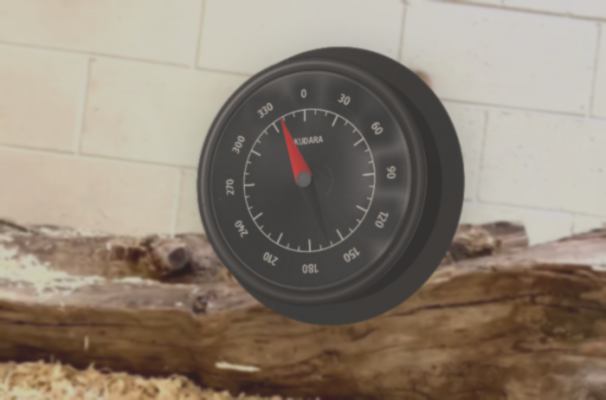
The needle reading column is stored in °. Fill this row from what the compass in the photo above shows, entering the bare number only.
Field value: 340
